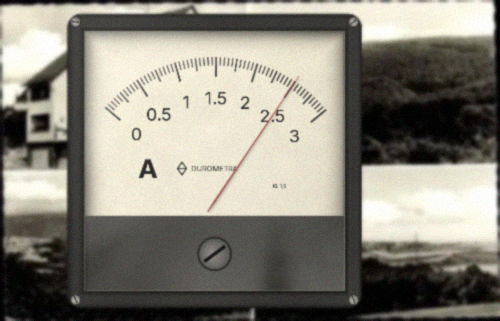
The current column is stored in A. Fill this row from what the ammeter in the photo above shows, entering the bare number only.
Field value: 2.5
